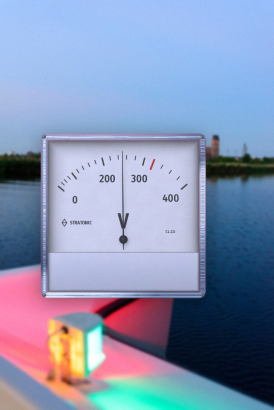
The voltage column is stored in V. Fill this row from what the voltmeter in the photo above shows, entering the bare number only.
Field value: 250
